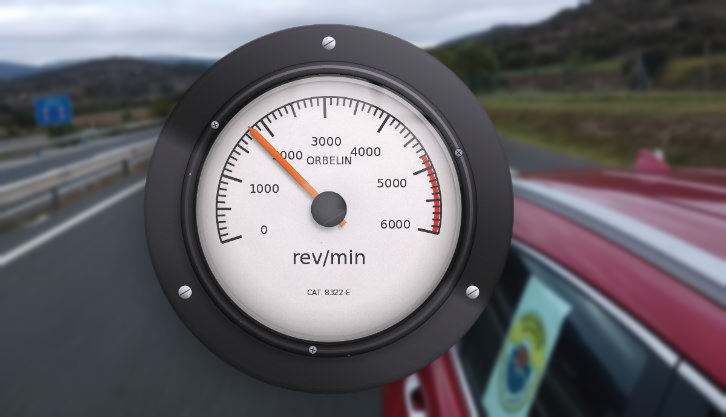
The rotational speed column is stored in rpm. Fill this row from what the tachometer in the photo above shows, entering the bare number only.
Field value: 1800
